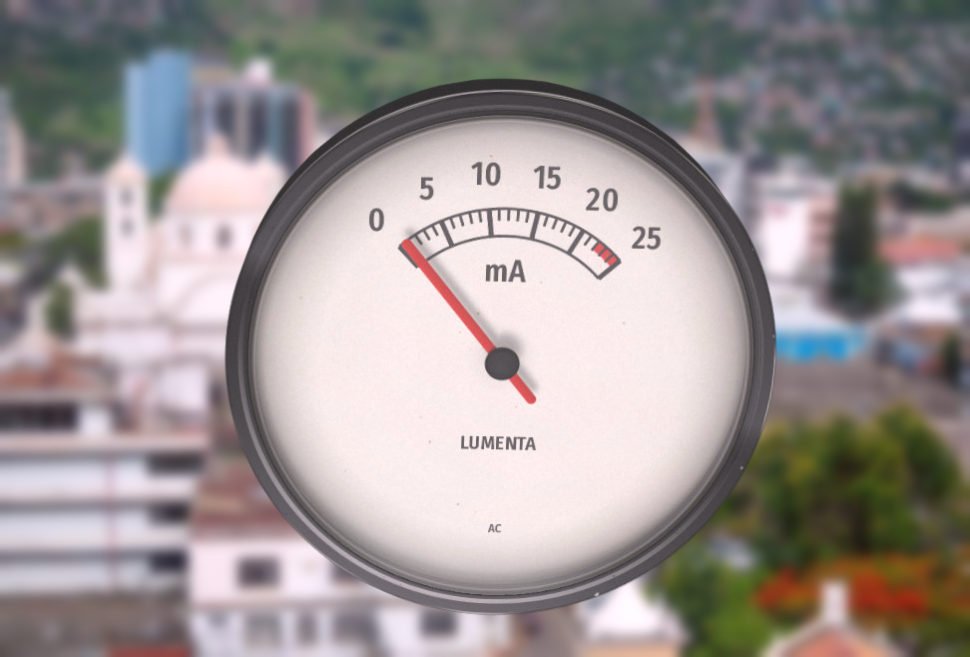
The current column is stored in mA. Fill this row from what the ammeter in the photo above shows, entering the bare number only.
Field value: 1
